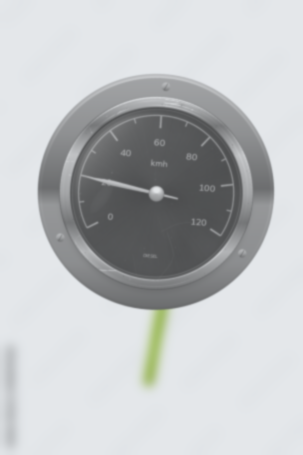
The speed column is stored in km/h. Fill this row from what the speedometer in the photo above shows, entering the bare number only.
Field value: 20
